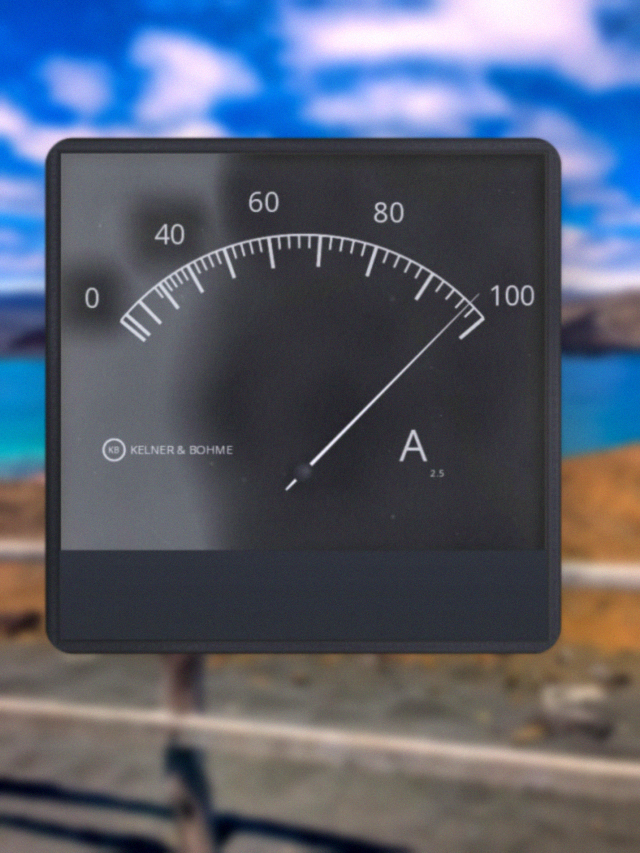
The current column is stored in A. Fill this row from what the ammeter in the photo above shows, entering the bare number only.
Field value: 97
